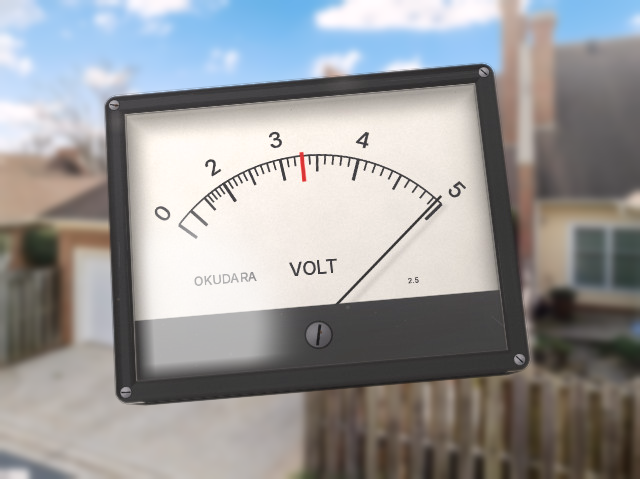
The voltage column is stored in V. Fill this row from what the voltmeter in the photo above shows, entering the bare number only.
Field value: 4.95
